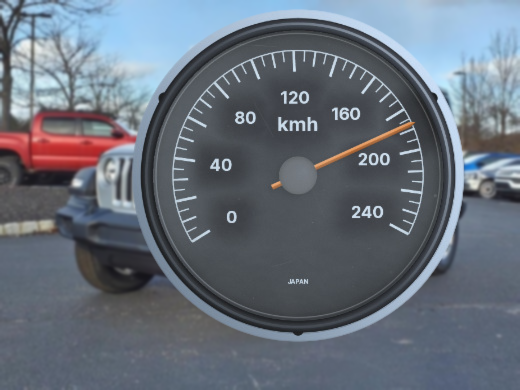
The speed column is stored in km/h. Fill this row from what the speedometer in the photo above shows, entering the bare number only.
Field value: 187.5
